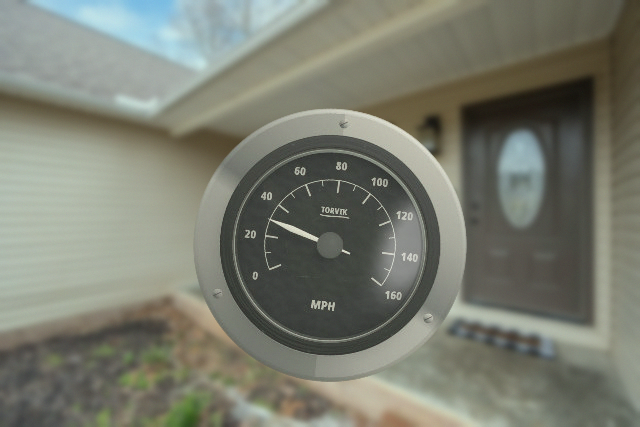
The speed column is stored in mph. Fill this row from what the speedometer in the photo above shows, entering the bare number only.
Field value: 30
